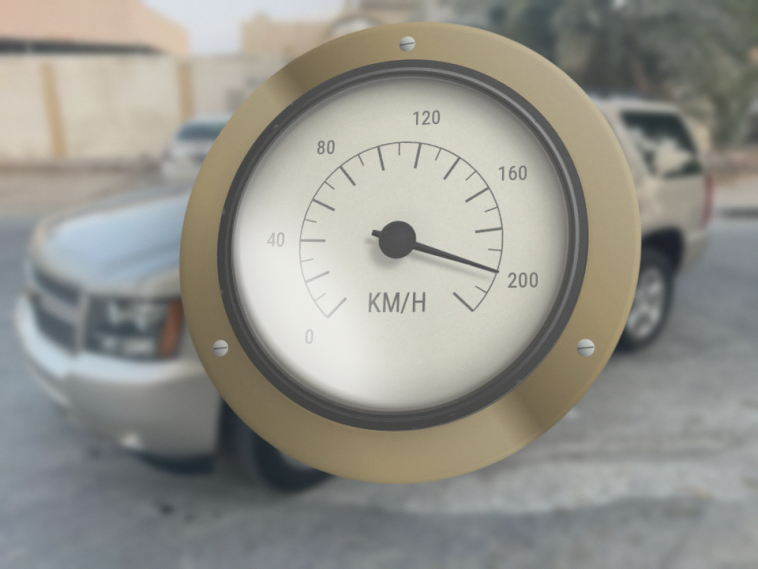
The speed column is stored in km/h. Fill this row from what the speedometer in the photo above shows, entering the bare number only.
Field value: 200
